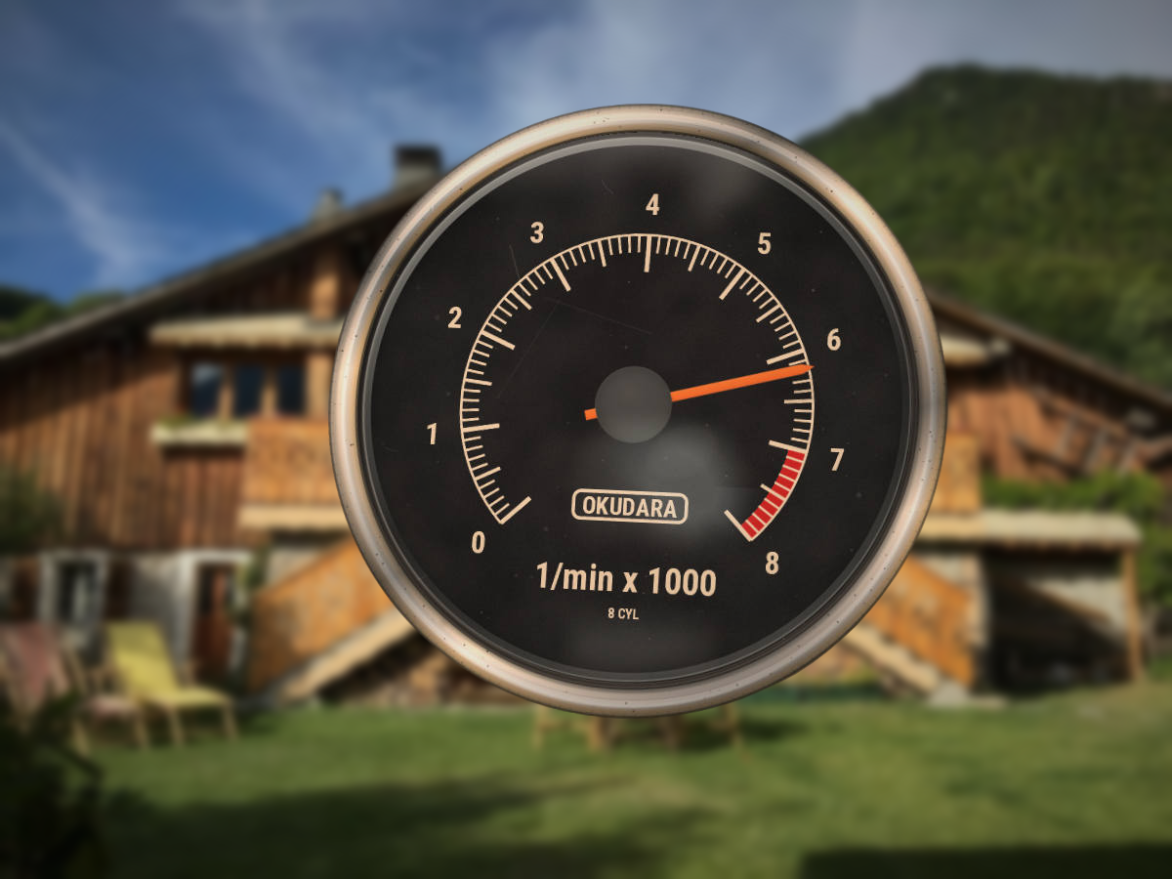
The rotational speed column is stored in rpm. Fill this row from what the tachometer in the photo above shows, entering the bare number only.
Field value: 6200
